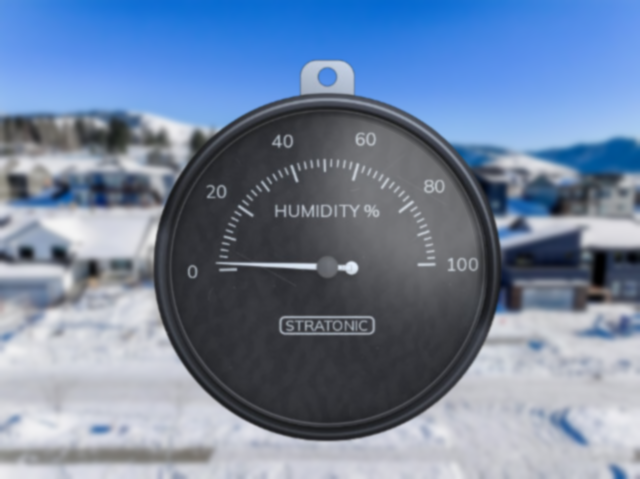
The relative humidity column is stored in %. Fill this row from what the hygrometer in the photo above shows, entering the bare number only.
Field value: 2
